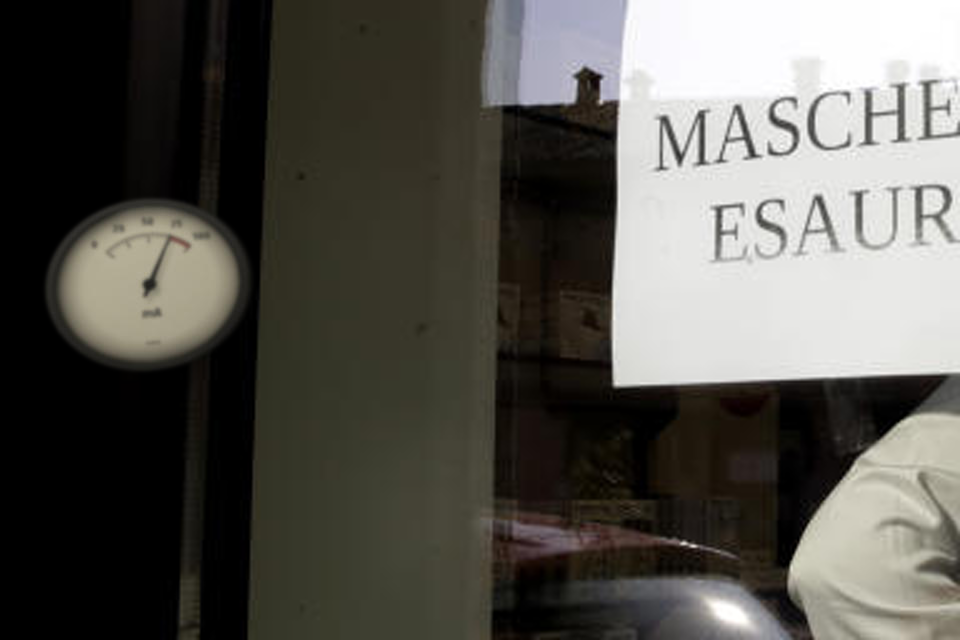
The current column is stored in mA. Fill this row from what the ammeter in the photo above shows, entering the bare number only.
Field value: 75
